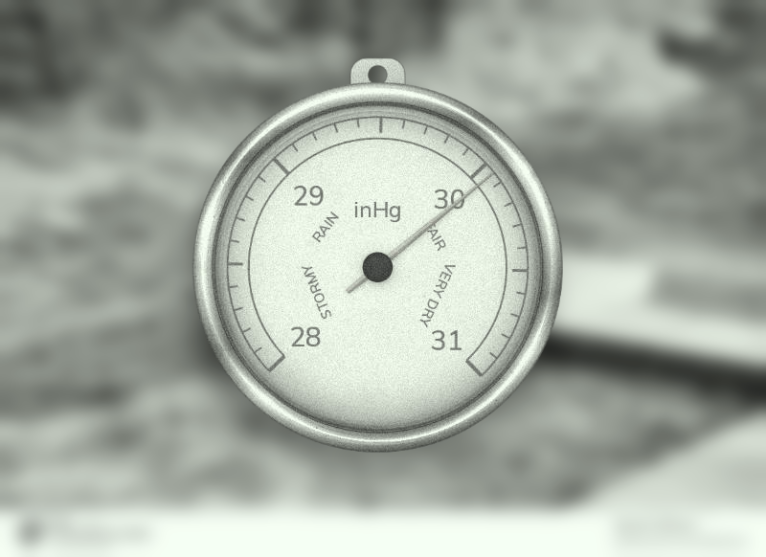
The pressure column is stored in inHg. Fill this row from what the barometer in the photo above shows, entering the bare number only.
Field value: 30.05
